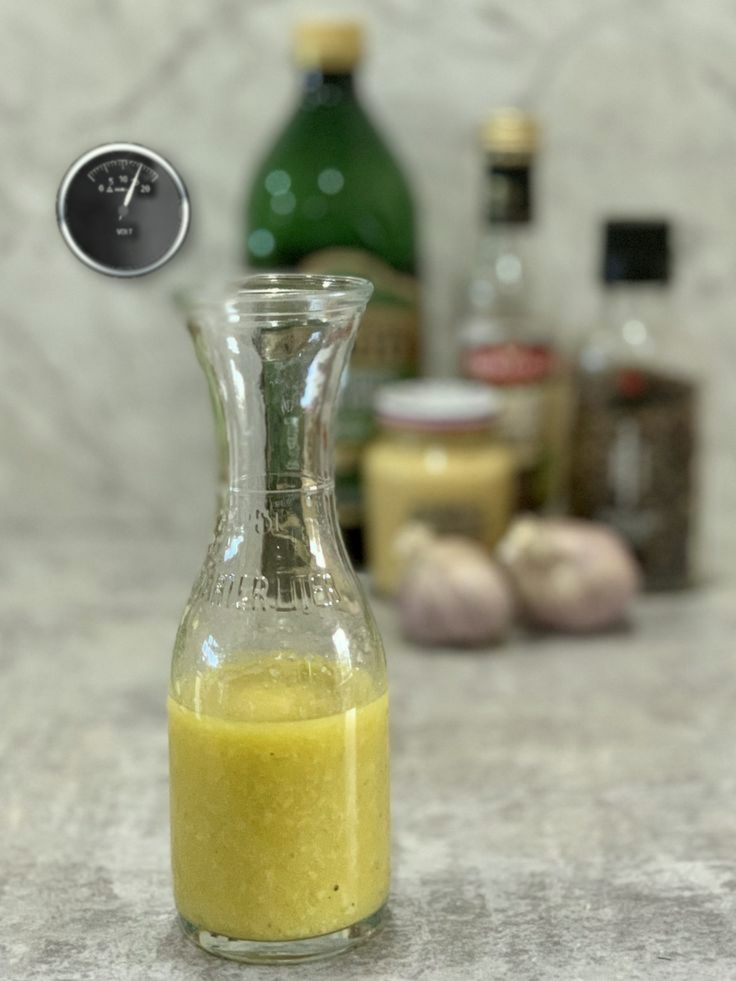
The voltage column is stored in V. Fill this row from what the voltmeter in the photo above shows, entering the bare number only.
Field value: 15
